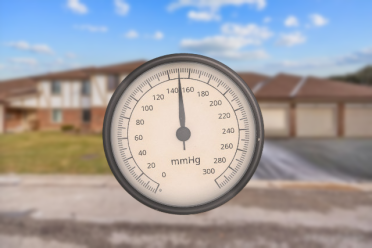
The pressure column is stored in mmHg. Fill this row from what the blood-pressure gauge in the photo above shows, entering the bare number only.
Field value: 150
